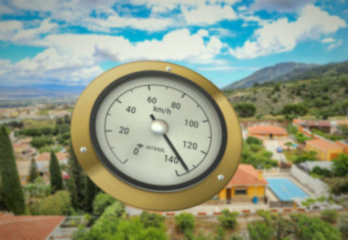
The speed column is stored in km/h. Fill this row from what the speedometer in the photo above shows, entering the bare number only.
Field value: 135
